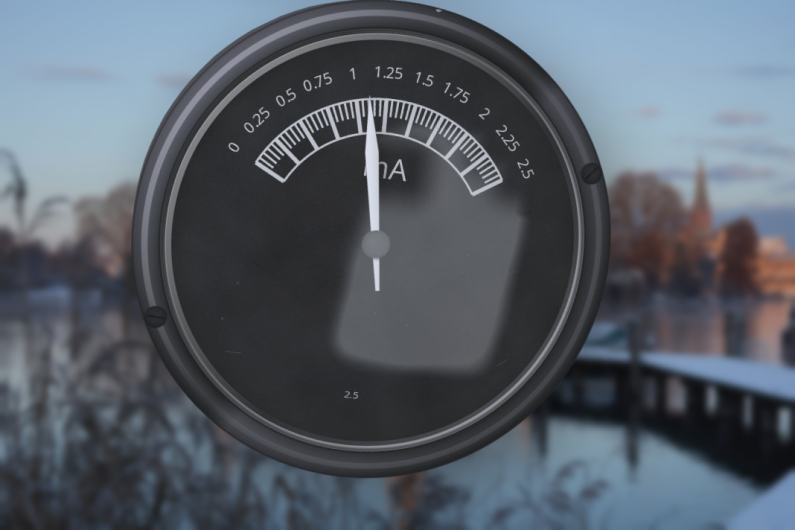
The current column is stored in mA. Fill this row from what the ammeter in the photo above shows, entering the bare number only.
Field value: 1.1
